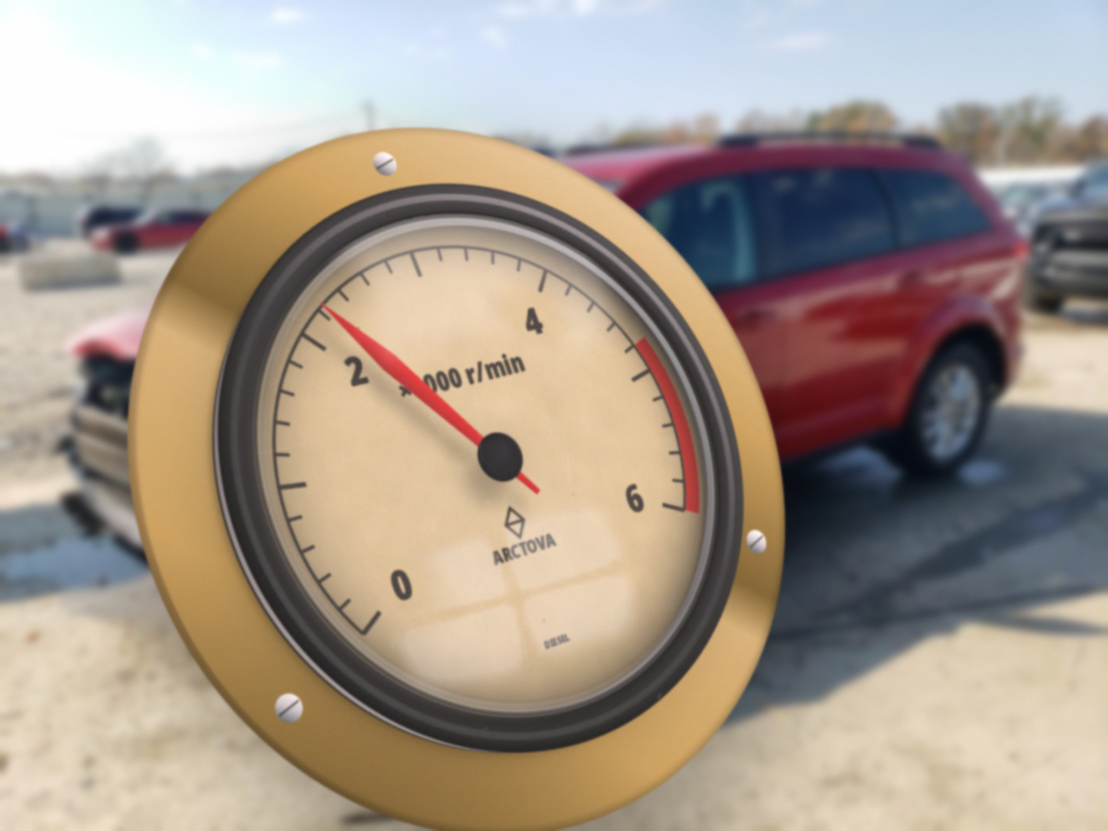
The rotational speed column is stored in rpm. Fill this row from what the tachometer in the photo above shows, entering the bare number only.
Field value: 2200
